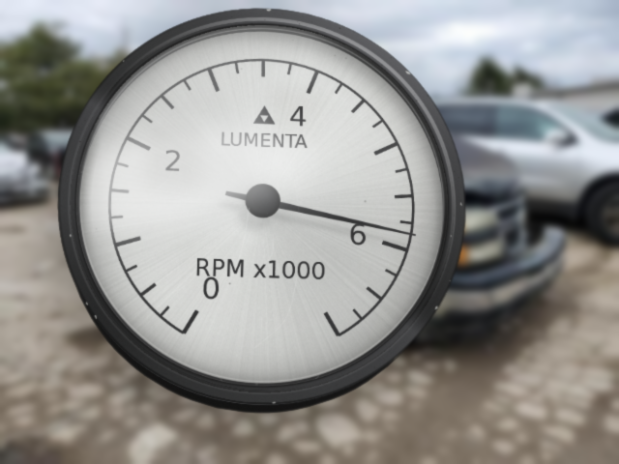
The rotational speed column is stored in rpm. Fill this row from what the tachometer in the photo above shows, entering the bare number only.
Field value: 5875
